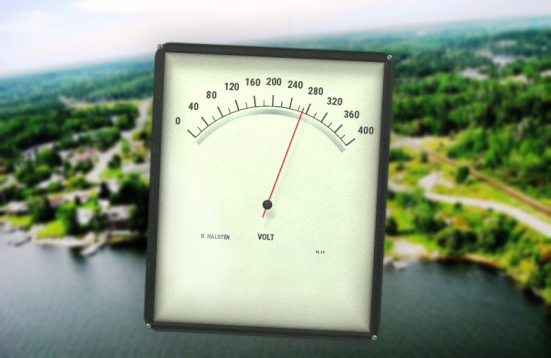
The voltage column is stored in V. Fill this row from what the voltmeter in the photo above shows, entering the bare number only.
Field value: 270
